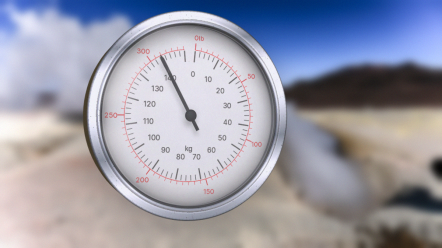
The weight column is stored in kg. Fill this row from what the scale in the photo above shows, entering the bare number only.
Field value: 140
